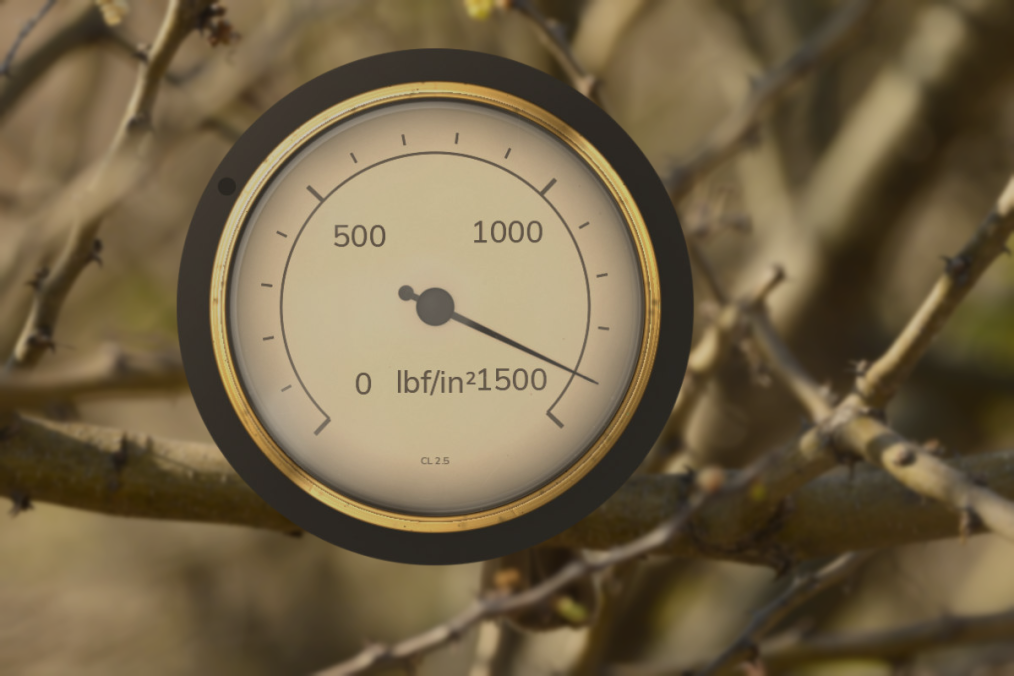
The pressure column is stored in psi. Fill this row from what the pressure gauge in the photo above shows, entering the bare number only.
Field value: 1400
